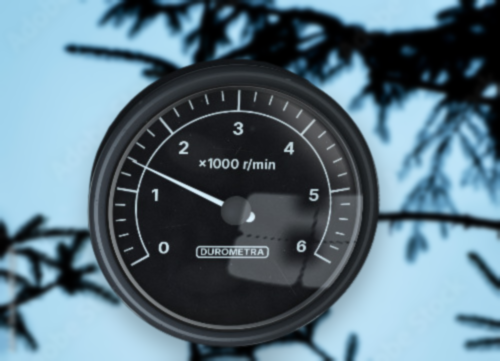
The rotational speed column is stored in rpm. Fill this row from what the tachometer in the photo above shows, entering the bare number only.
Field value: 1400
